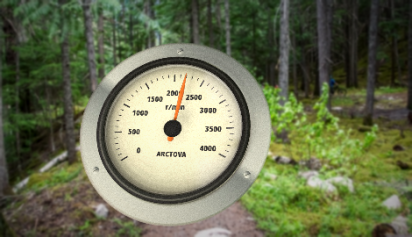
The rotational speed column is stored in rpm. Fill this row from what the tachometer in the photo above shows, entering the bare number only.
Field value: 2200
